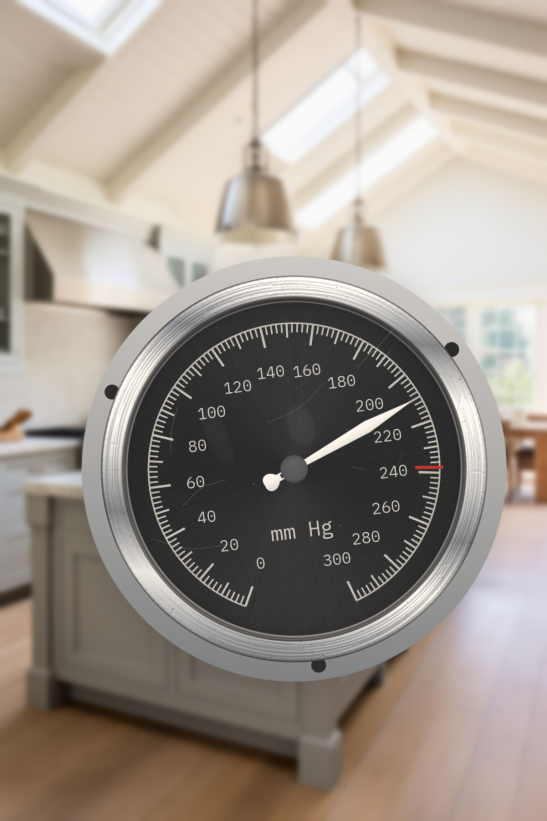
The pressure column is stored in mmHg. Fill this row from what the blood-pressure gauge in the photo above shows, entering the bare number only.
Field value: 210
